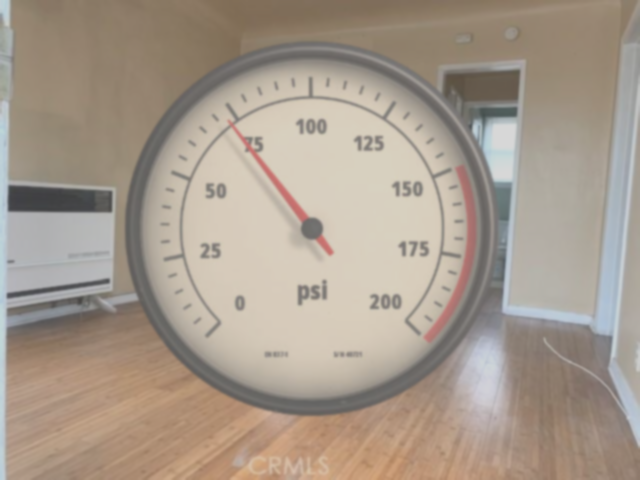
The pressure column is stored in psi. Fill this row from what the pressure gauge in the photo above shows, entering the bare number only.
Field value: 72.5
